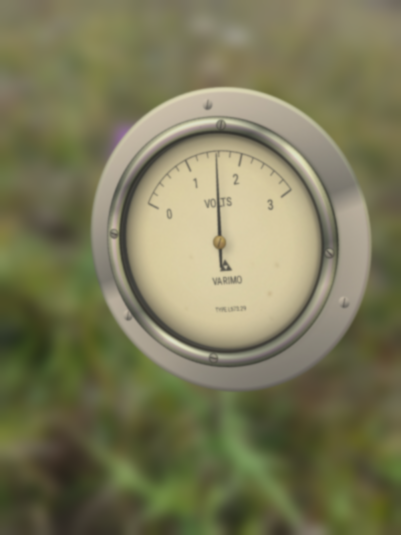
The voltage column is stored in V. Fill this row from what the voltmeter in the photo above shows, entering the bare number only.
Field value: 1.6
